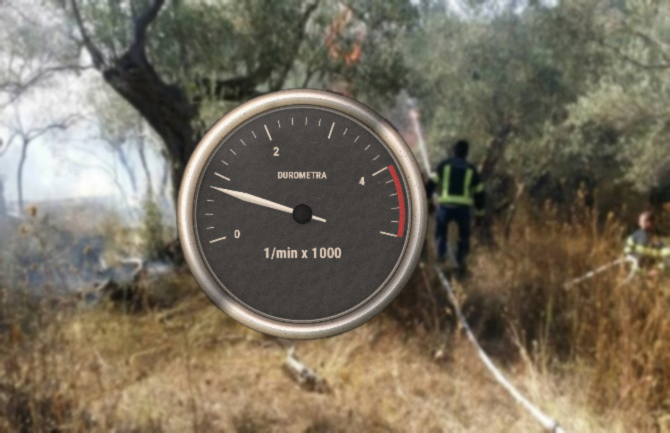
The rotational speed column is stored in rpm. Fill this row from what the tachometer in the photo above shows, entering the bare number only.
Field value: 800
